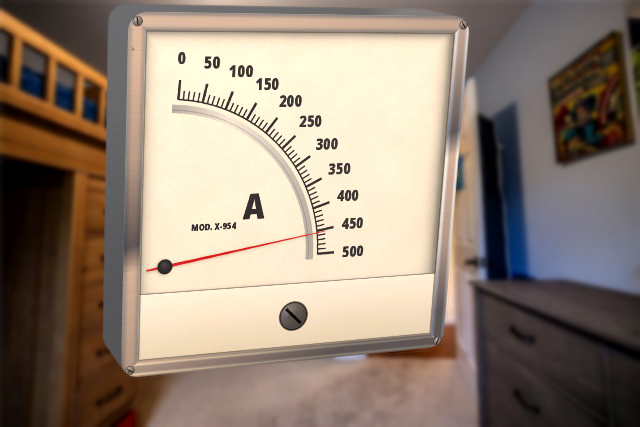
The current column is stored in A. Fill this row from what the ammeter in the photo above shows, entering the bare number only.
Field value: 450
